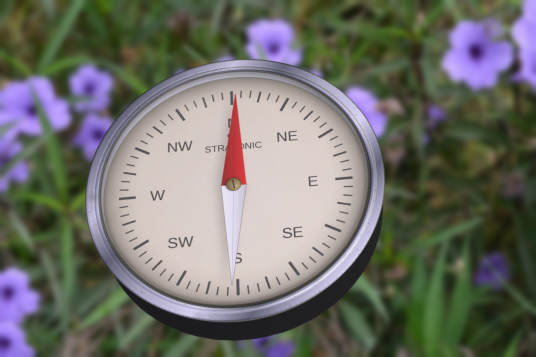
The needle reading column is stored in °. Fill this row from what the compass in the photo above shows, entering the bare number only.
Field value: 2.5
